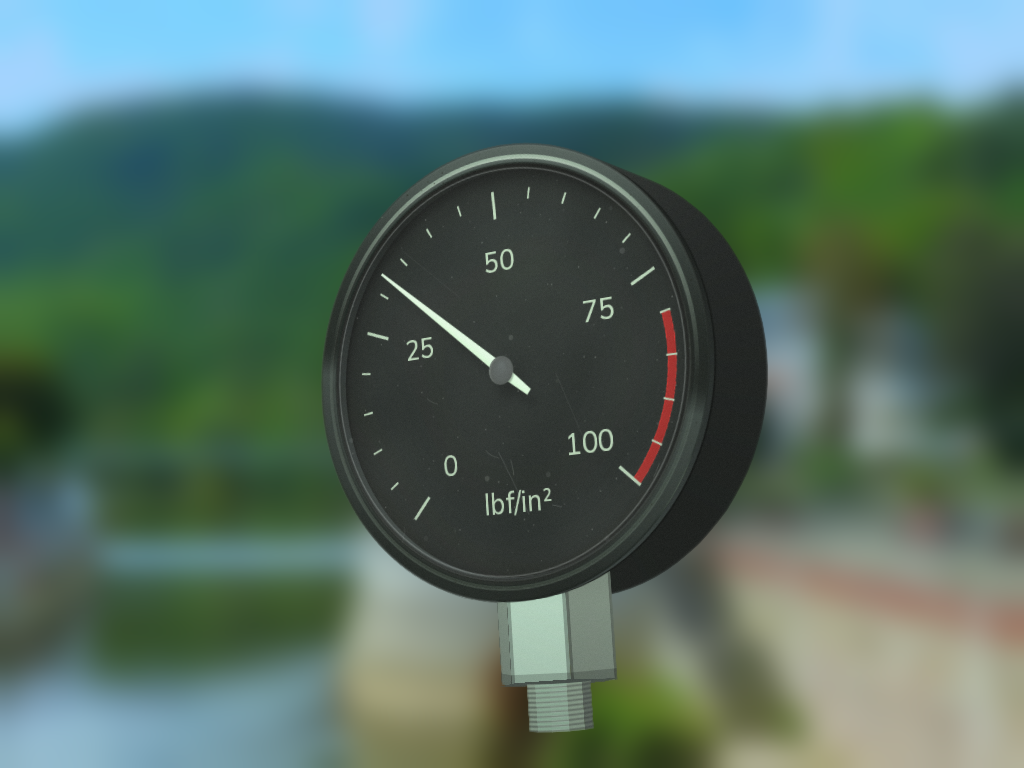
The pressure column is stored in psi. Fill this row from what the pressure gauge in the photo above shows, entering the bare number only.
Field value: 32.5
